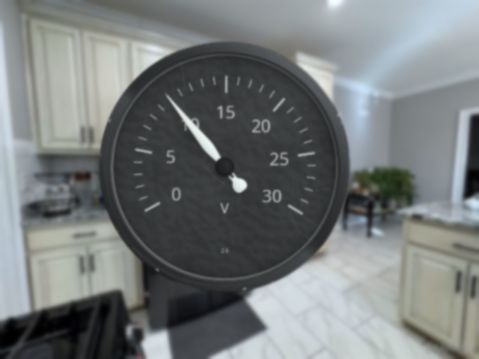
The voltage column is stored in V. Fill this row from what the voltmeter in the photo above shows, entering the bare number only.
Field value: 10
